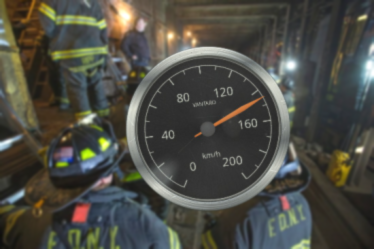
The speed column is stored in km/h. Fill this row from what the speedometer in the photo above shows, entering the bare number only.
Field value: 145
